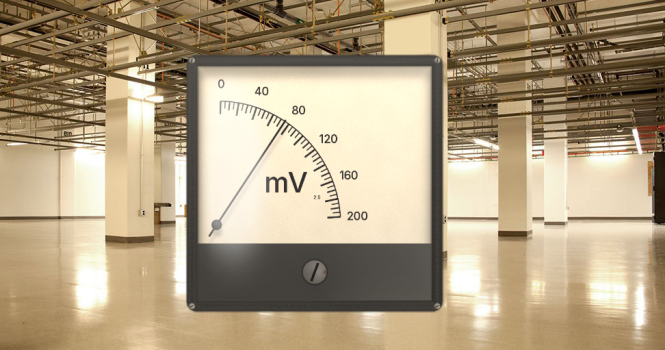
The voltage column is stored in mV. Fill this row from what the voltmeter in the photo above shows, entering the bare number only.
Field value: 75
